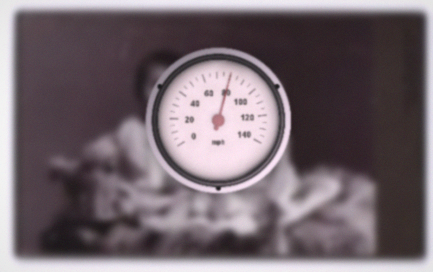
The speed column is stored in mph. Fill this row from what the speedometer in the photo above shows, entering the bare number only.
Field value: 80
